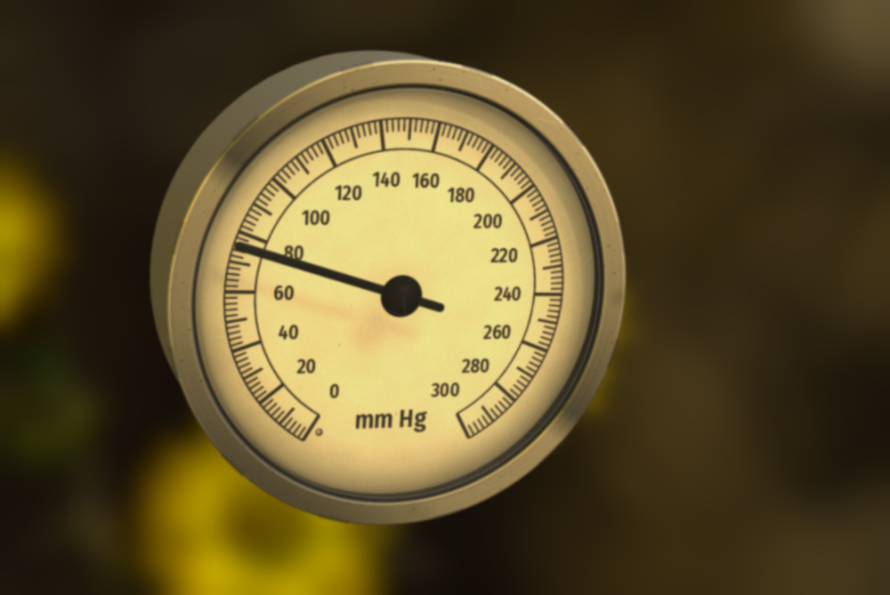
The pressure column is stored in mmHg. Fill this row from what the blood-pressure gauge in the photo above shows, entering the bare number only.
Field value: 76
